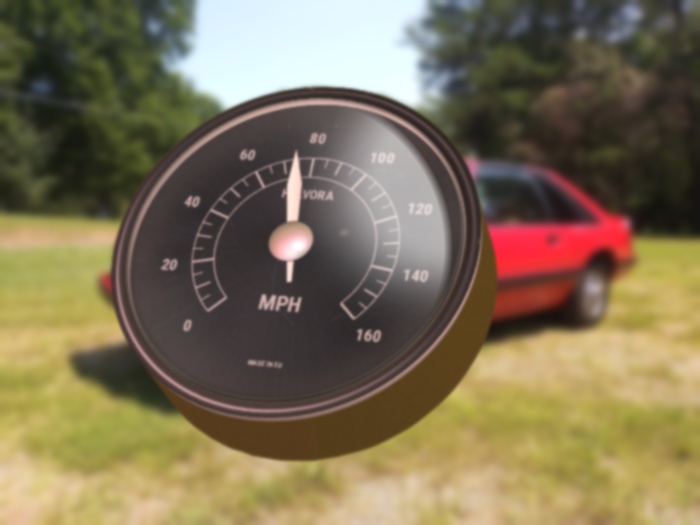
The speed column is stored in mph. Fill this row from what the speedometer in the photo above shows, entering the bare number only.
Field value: 75
